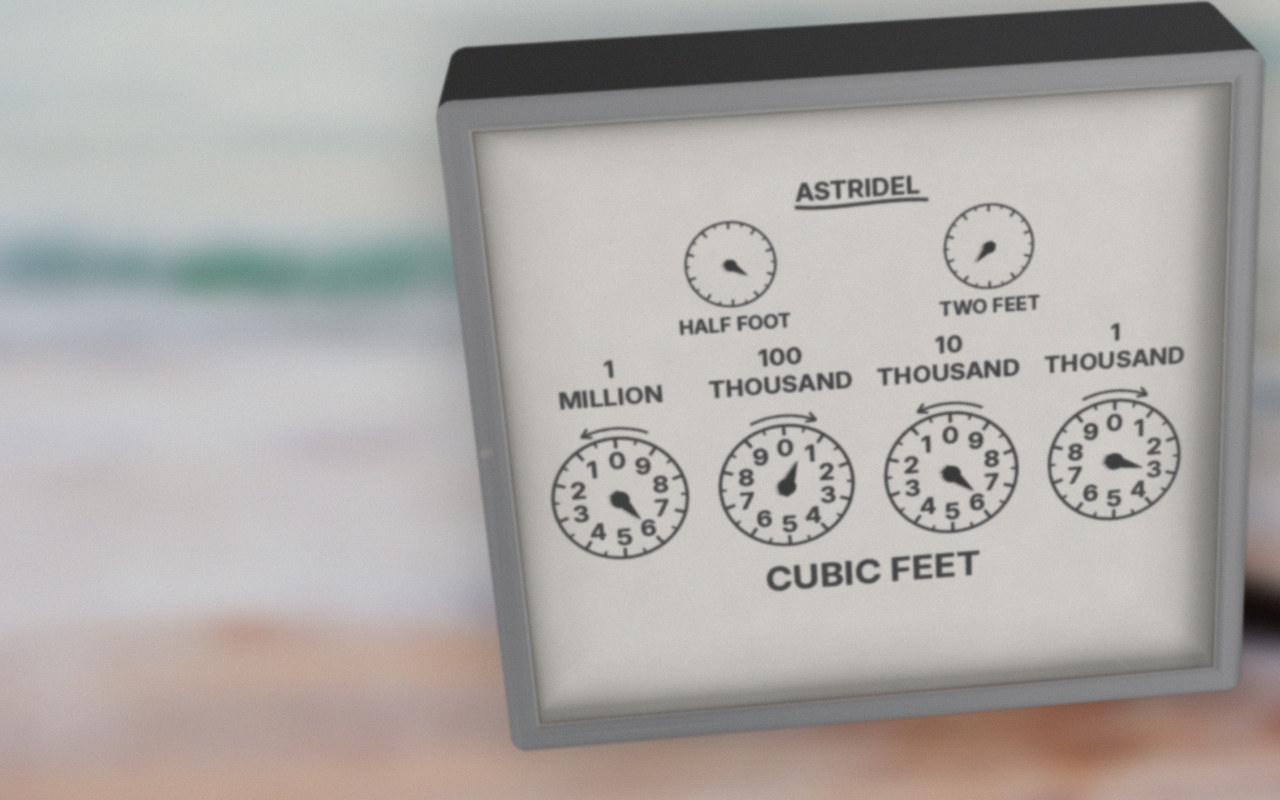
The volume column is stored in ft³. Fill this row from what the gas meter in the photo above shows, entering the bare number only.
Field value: 606300
